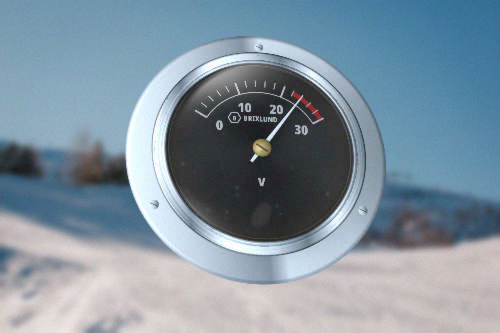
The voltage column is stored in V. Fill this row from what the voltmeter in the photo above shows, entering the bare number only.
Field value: 24
